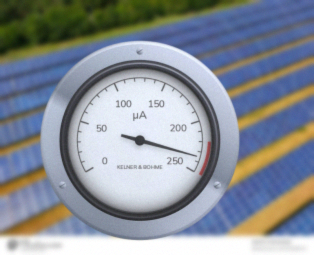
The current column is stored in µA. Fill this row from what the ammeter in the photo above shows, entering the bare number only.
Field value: 235
